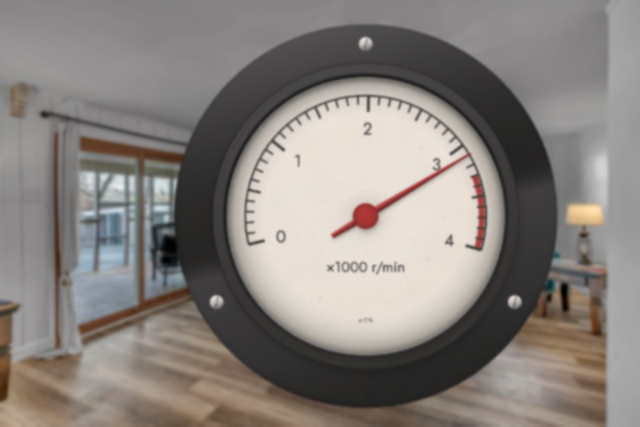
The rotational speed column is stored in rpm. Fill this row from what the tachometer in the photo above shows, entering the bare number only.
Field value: 3100
